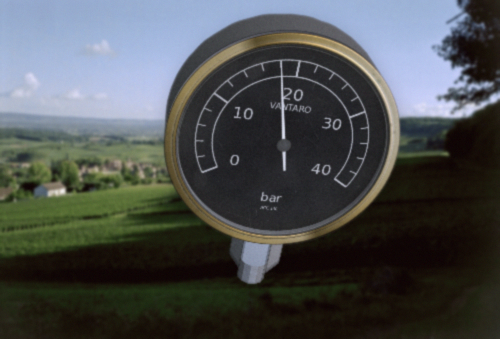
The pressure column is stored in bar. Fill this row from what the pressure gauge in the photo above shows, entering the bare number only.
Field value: 18
